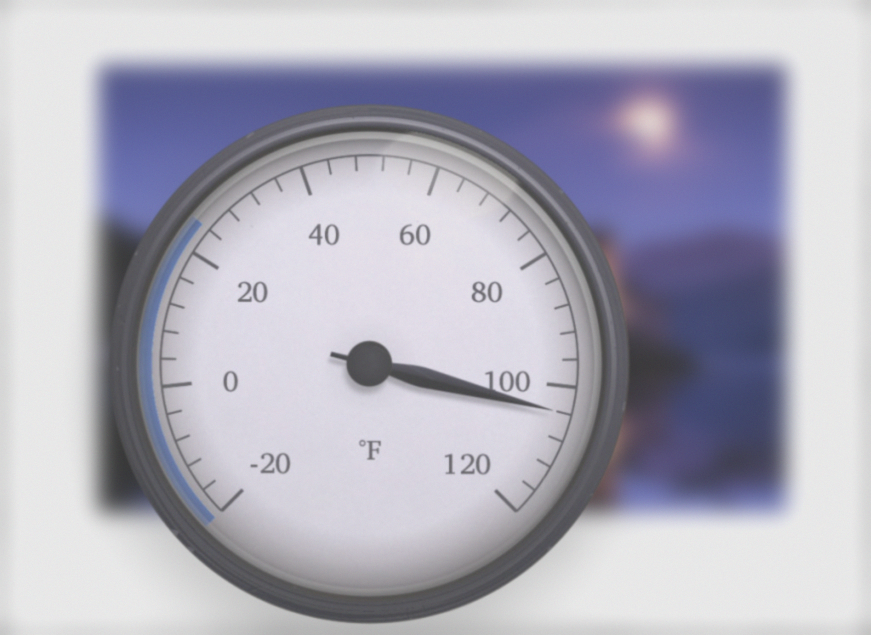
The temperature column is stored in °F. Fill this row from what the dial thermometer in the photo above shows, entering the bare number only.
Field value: 104
